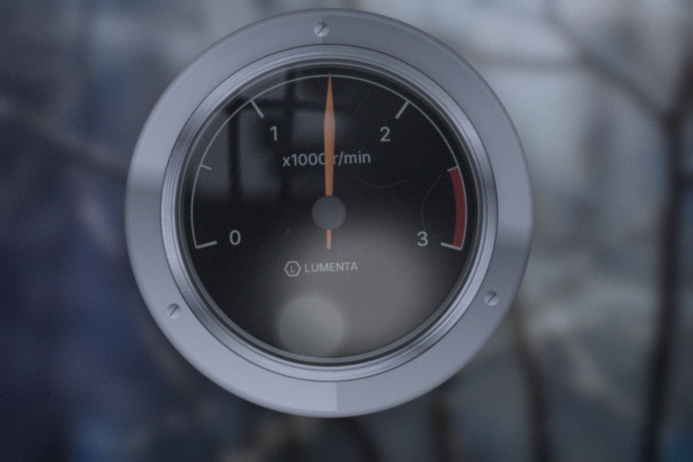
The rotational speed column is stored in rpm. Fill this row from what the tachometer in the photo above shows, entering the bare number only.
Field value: 1500
